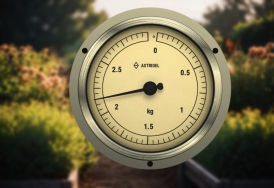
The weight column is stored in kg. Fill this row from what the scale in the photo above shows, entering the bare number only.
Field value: 2.15
